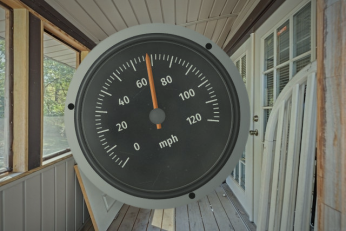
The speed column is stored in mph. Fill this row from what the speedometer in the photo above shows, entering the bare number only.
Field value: 68
